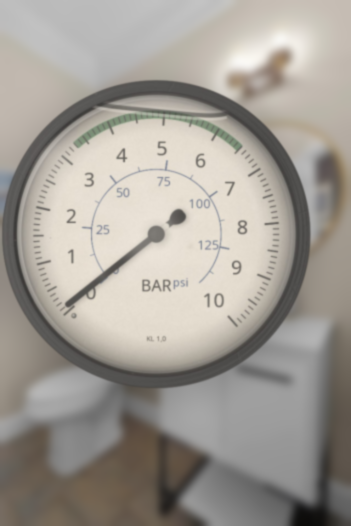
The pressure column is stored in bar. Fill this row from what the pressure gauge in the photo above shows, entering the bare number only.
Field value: 0.1
